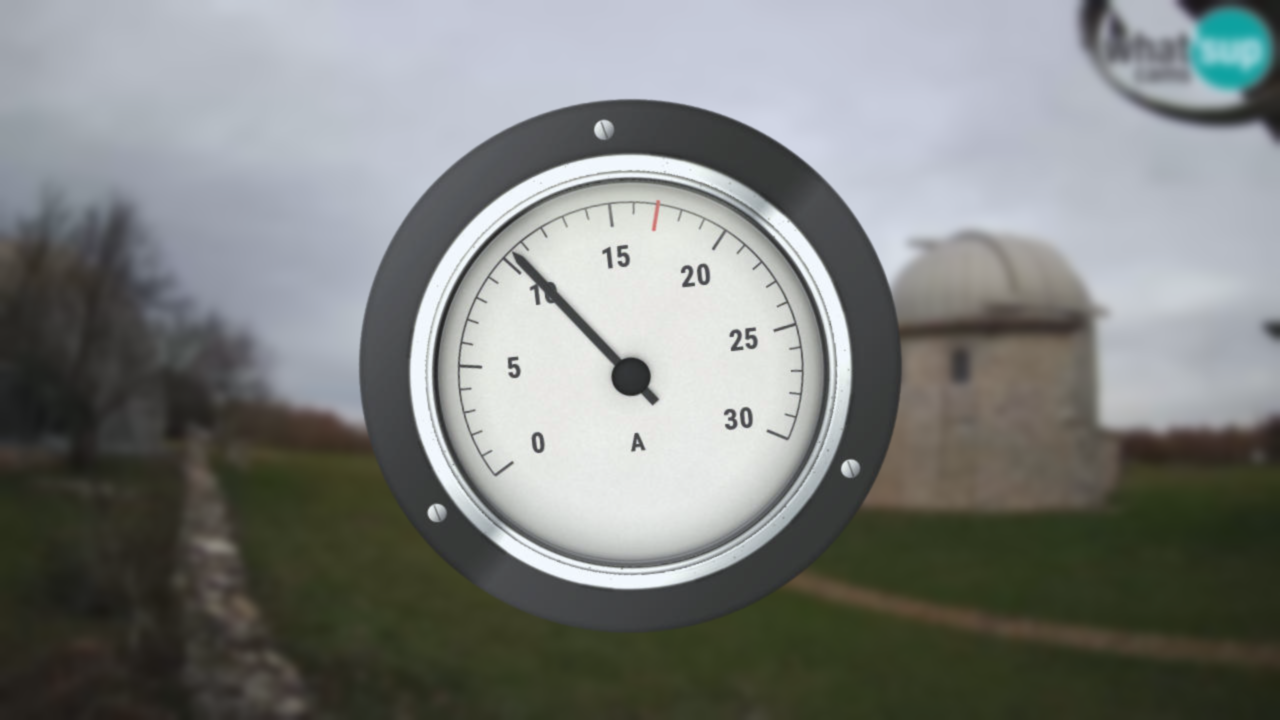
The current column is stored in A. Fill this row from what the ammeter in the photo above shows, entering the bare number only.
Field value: 10.5
